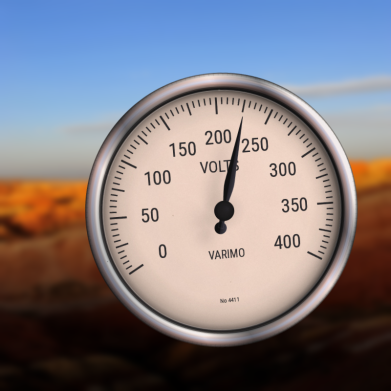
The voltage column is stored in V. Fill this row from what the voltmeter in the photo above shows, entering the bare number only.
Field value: 225
